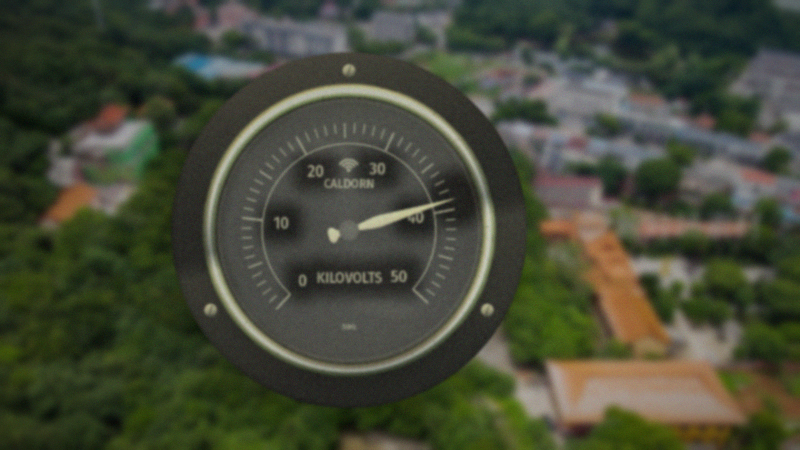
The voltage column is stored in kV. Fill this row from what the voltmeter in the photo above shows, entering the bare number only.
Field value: 39
